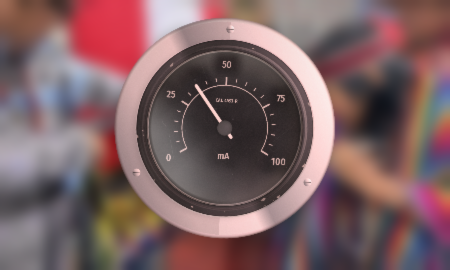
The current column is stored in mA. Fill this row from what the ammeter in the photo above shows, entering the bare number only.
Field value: 35
